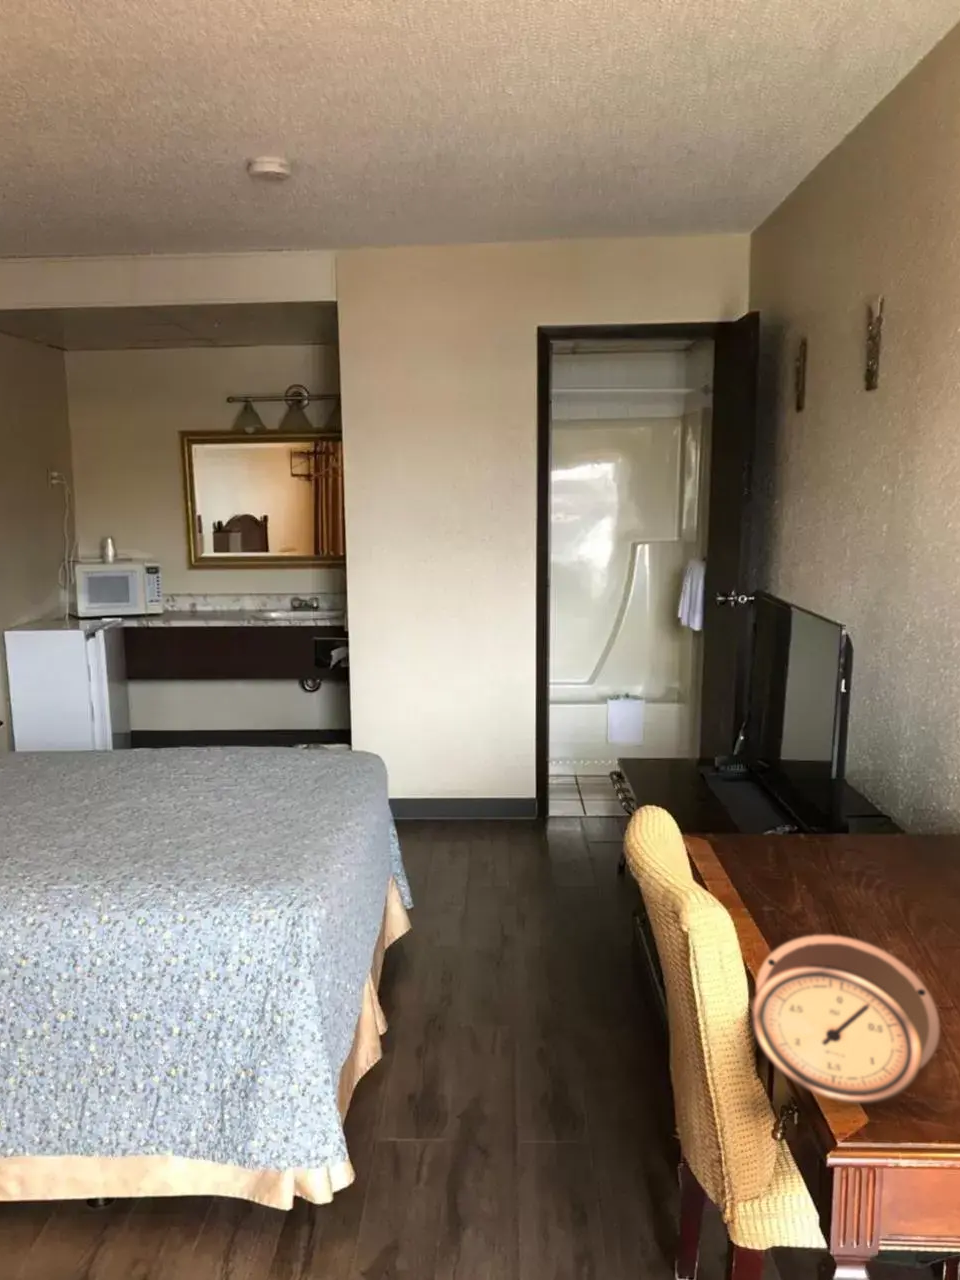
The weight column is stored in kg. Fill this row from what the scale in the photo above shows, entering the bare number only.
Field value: 0.25
